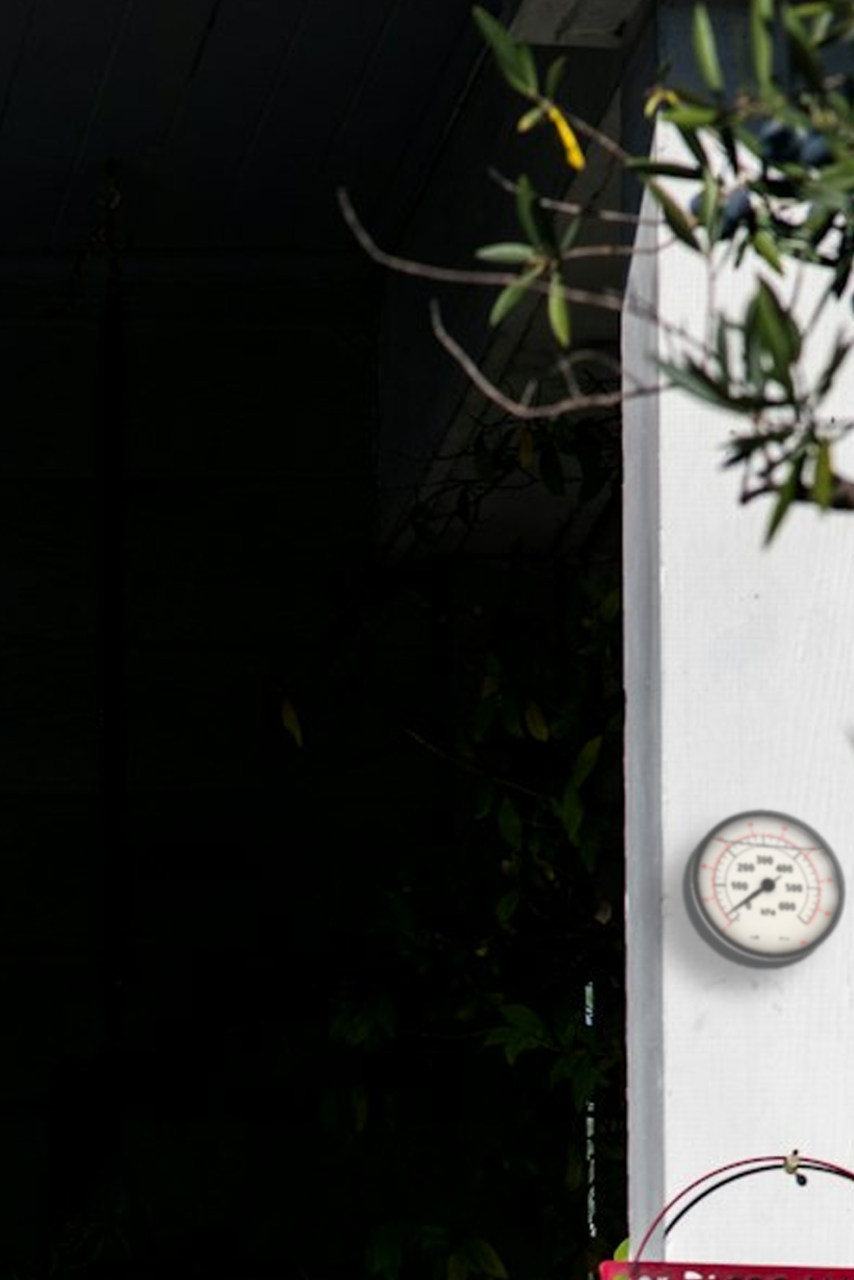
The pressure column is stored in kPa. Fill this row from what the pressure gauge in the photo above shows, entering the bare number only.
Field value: 20
